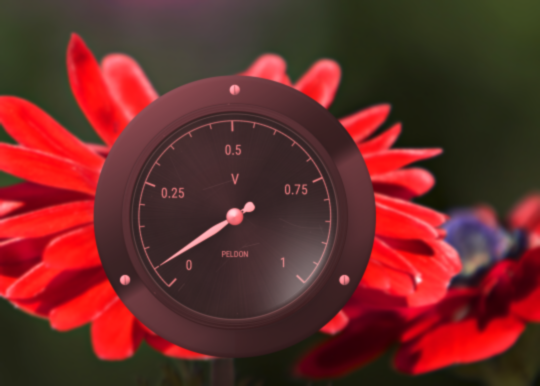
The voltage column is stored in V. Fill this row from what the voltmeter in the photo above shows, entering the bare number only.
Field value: 0.05
